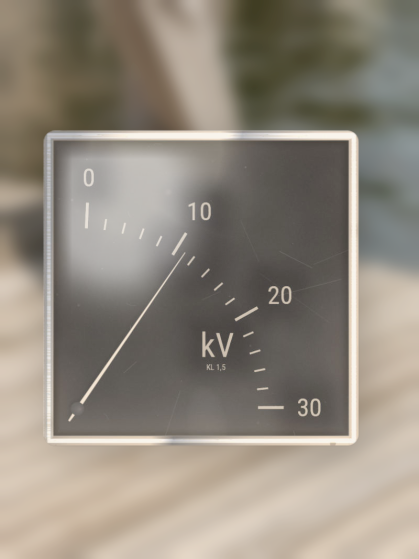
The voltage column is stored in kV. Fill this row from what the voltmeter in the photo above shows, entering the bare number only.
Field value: 11
